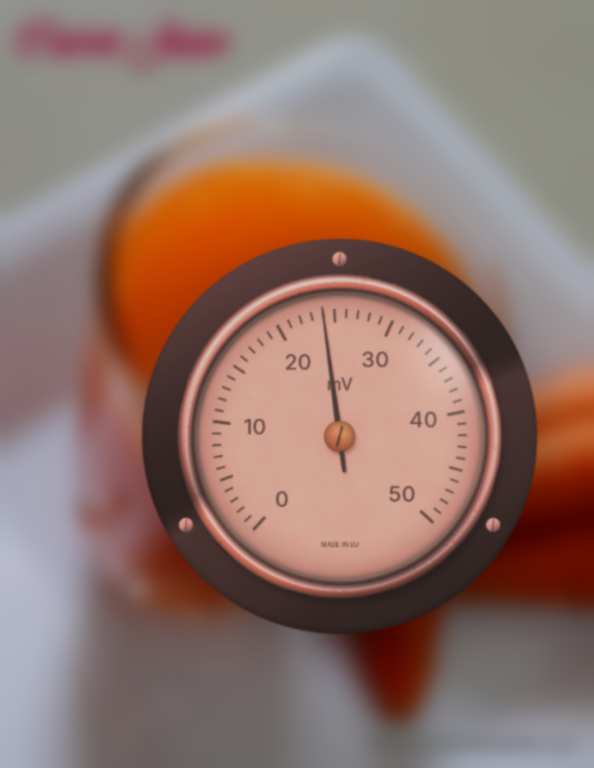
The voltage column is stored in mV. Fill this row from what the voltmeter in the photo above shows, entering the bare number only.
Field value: 24
